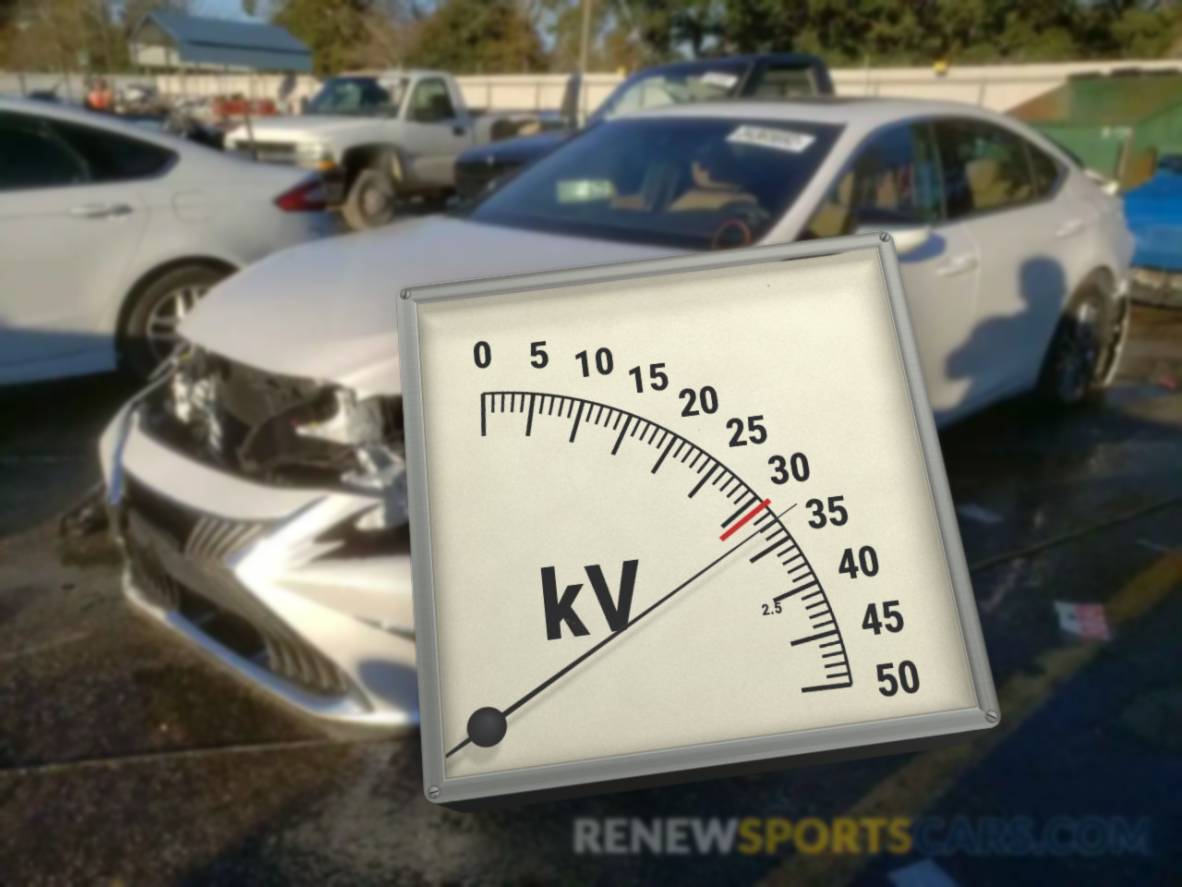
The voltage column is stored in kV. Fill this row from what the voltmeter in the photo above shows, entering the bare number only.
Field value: 33
